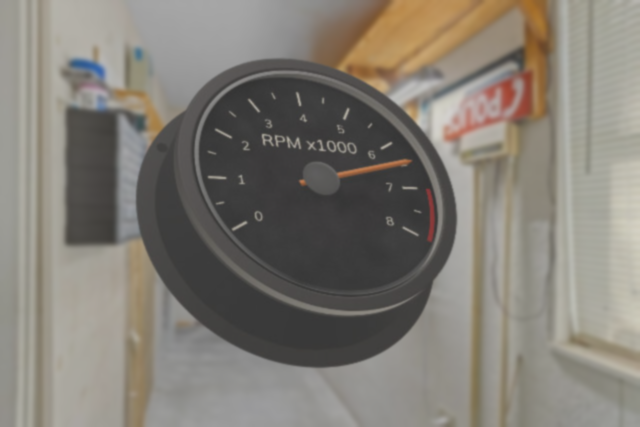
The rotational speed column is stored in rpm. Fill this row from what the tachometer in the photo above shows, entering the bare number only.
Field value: 6500
